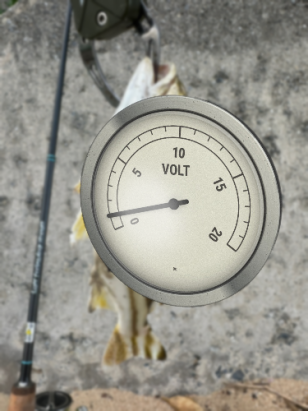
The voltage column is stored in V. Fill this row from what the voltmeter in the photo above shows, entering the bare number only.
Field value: 1
